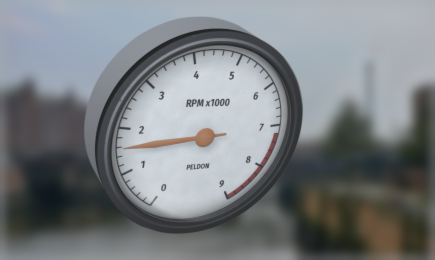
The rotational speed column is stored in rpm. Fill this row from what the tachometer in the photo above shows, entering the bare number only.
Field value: 1600
